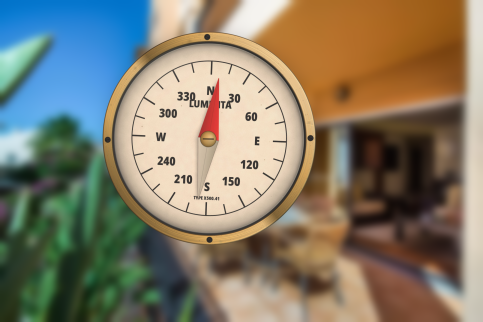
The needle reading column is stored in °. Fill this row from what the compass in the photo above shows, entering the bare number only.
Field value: 7.5
